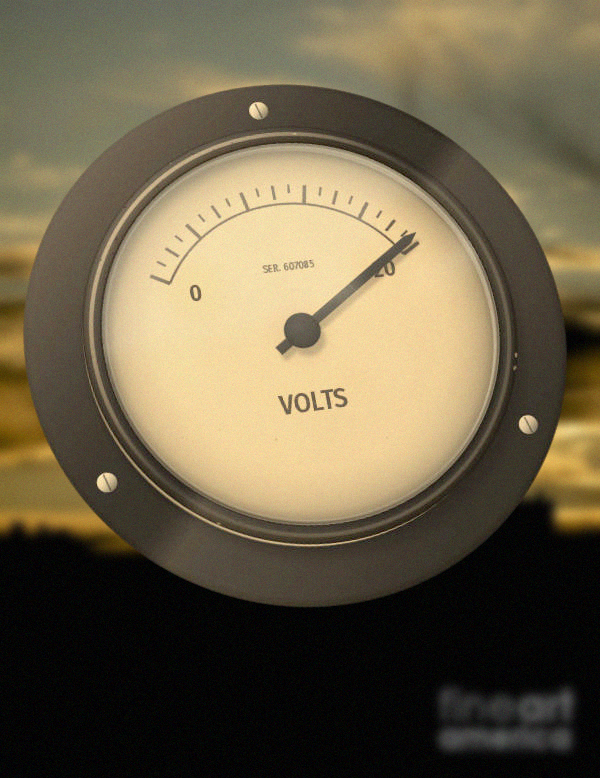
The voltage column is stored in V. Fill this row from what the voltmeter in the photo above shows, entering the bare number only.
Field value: 19.5
